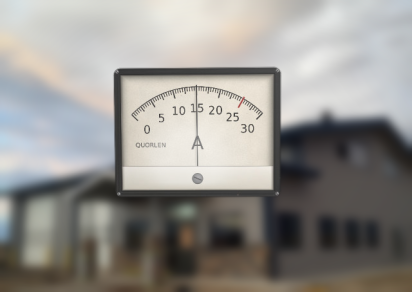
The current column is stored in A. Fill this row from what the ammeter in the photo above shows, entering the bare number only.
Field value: 15
